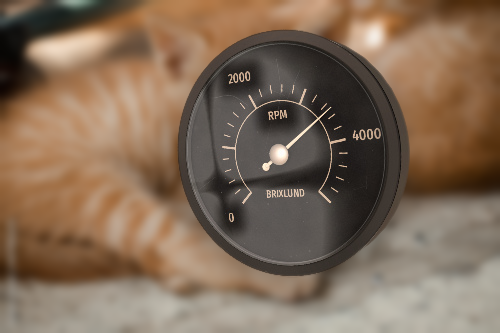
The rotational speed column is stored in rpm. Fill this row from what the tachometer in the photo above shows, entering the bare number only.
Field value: 3500
